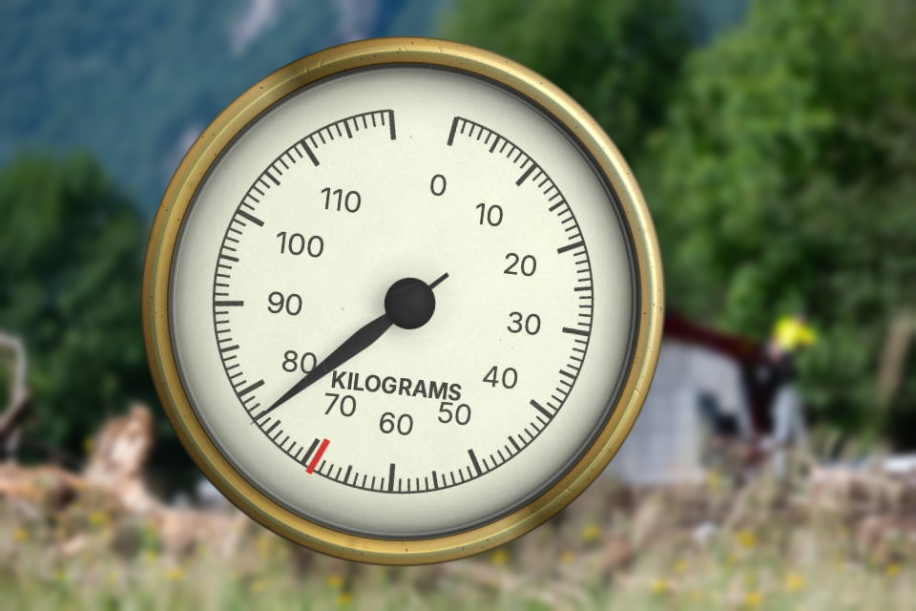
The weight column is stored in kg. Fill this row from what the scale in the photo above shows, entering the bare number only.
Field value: 77
